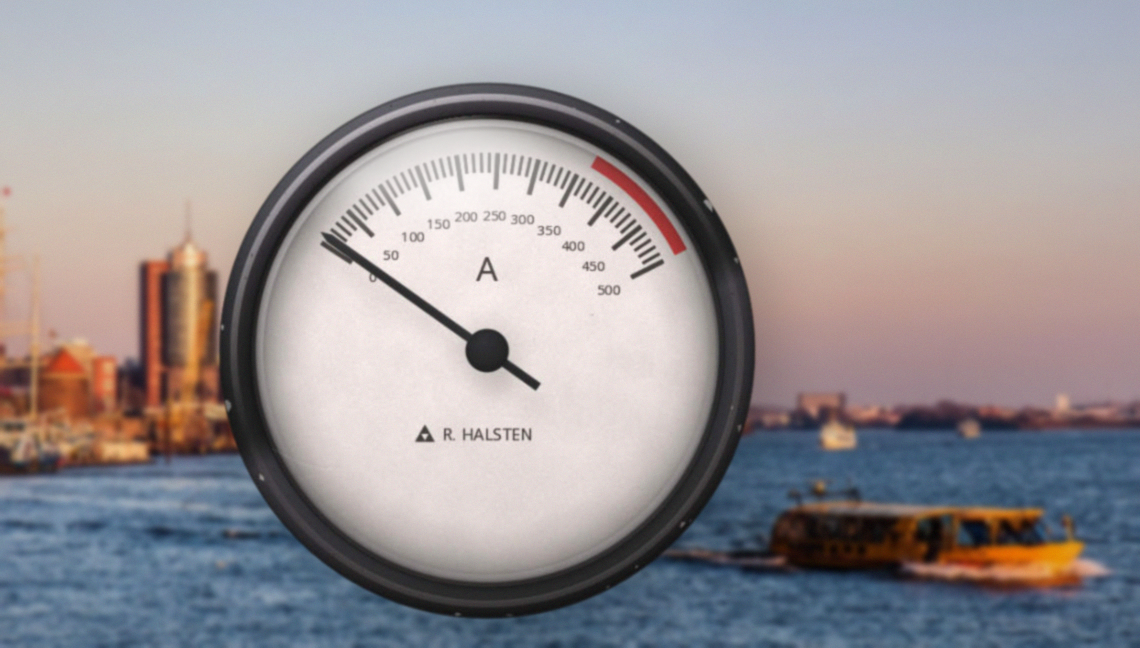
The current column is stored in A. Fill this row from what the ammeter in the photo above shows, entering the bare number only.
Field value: 10
